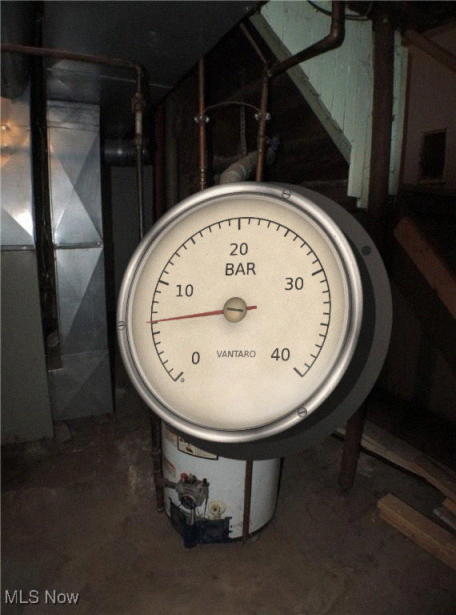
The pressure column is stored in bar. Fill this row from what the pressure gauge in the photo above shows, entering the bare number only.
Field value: 6
